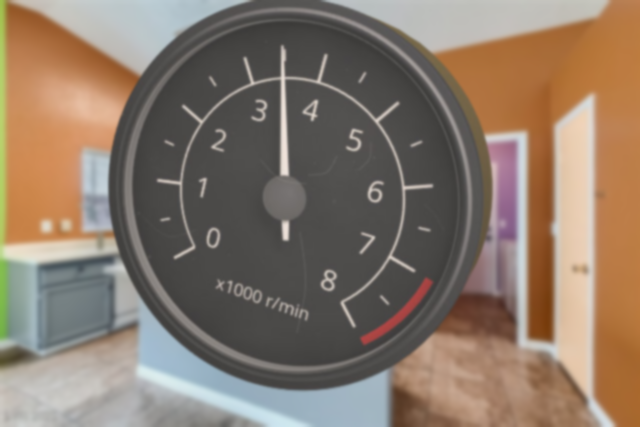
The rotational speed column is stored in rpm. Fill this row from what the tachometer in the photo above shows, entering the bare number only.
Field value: 3500
